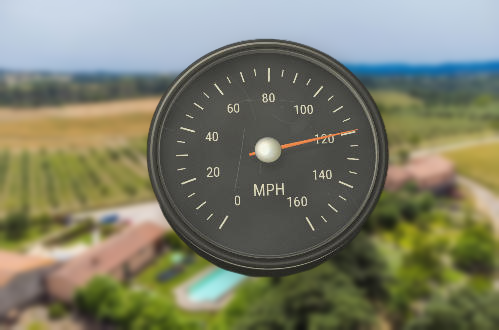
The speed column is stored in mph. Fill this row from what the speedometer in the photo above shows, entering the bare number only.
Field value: 120
